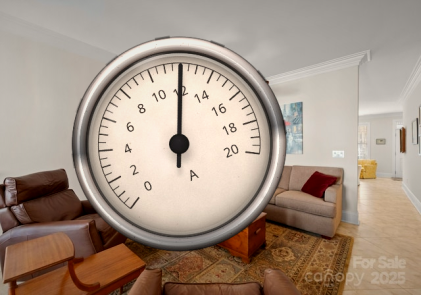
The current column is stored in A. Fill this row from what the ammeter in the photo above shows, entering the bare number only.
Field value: 12
